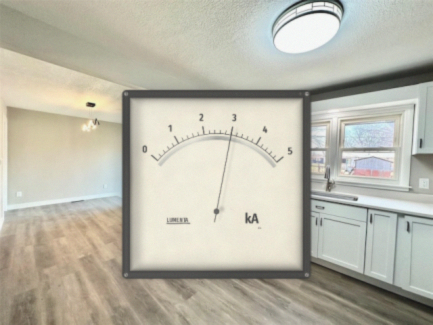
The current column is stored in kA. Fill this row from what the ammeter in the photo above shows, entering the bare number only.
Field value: 3
